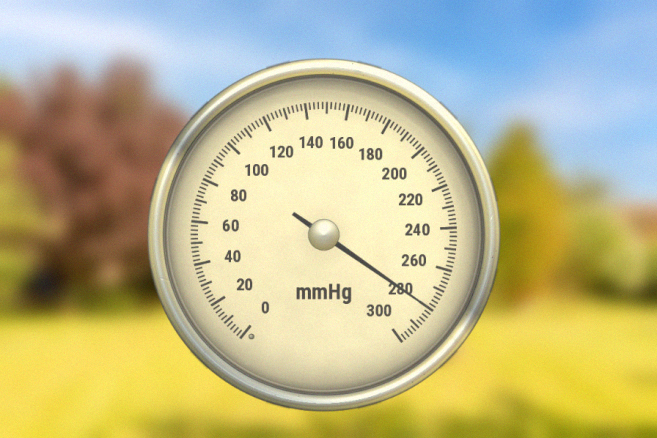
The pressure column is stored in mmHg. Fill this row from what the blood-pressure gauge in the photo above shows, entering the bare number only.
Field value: 280
